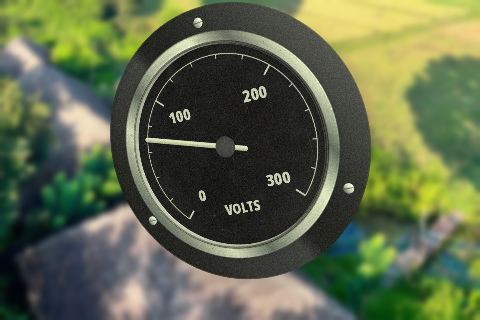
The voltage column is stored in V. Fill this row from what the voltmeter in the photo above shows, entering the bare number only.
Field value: 70
